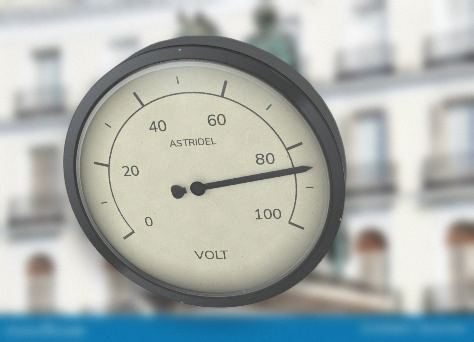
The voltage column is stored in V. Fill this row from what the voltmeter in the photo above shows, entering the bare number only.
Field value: 85
